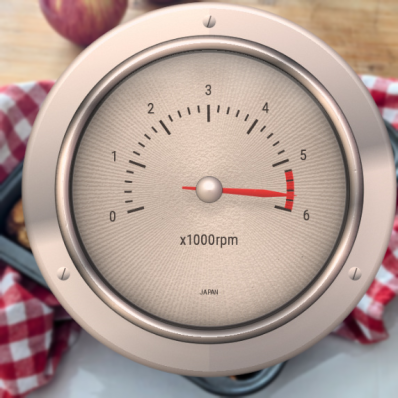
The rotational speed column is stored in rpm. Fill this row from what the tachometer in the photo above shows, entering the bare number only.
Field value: 5700
